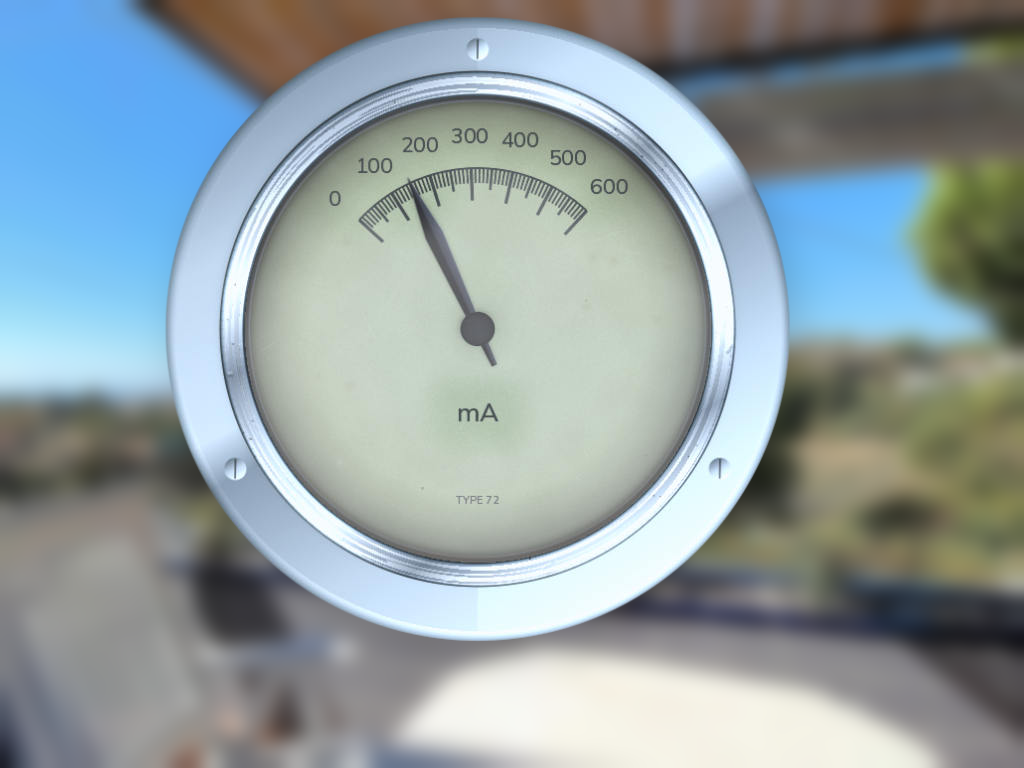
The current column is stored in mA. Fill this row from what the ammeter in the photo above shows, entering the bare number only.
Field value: 150
